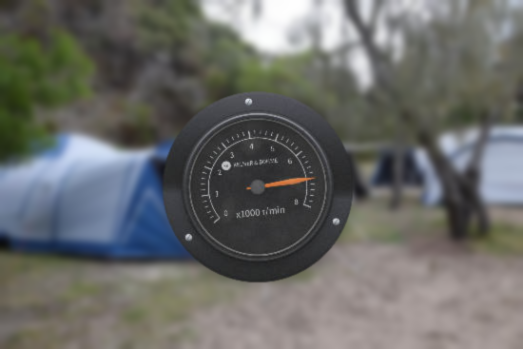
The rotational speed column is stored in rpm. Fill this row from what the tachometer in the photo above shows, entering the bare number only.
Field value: 7000
